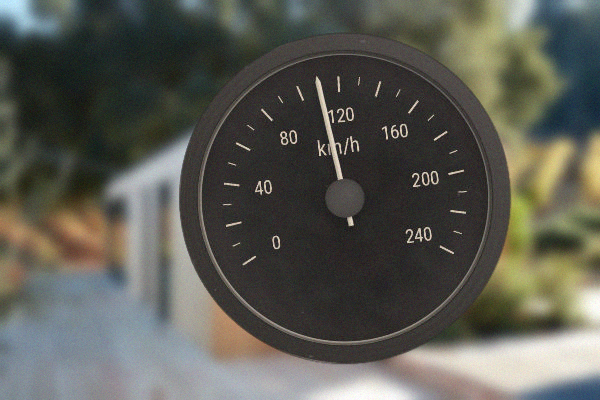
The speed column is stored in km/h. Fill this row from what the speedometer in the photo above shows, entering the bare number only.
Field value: 110
